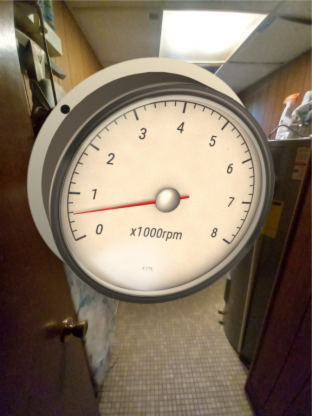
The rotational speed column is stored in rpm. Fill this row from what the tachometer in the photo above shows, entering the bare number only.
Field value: 600
